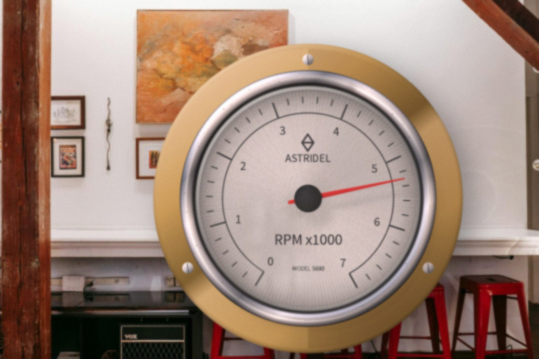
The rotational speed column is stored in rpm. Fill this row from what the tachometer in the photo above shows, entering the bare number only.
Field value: 5300
